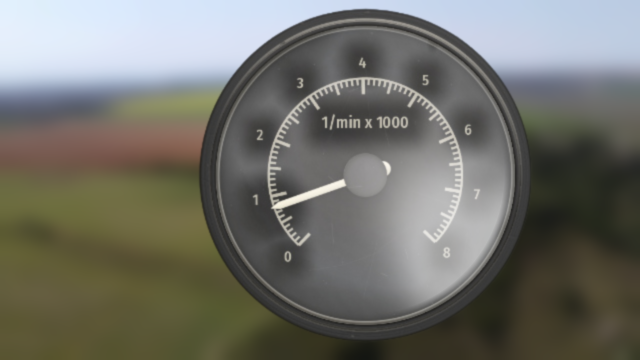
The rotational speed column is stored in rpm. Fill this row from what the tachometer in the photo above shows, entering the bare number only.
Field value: 800
